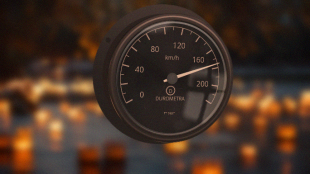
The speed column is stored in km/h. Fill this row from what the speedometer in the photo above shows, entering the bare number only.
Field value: 175
